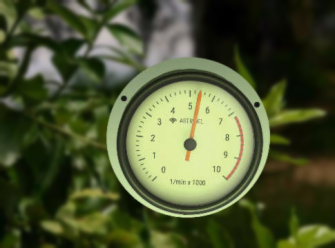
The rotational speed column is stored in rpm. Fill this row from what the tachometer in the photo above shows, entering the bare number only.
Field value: 5400
